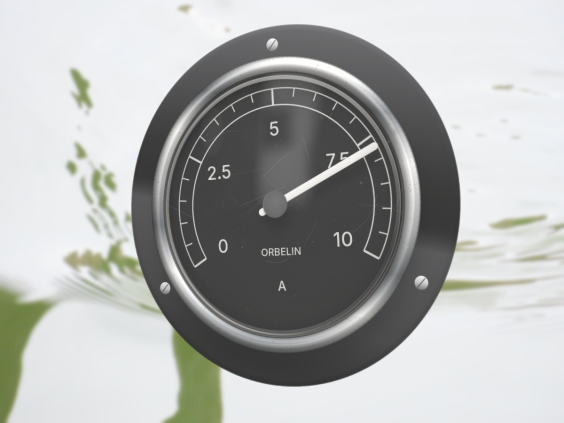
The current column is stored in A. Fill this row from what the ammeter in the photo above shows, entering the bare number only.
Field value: 7.75
